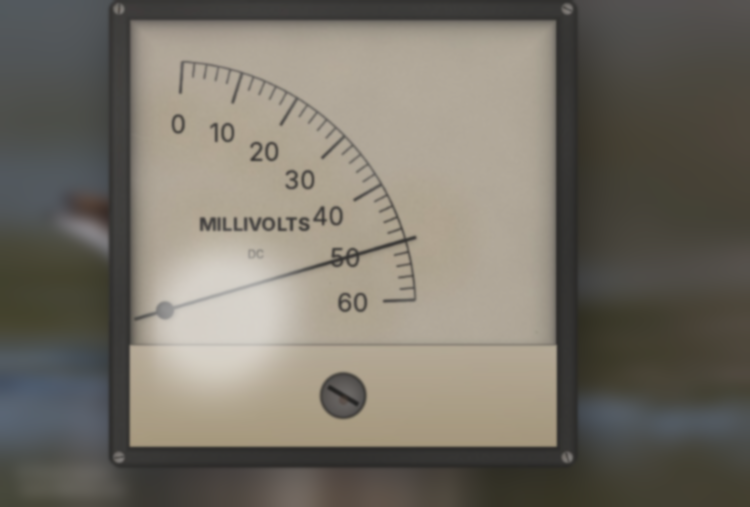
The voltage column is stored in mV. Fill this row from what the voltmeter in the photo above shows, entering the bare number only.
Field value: 50
